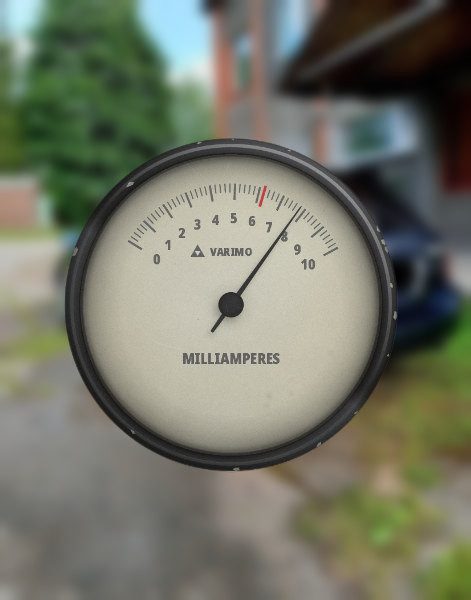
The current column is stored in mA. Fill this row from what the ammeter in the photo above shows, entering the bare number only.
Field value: 7.8
